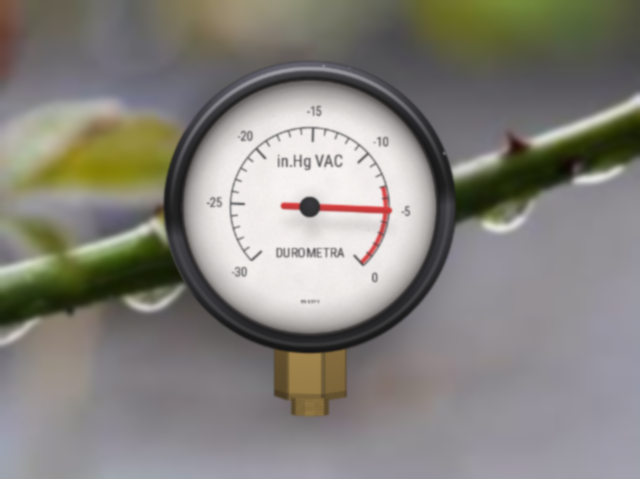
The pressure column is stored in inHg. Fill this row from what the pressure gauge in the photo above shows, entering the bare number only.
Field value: -5
